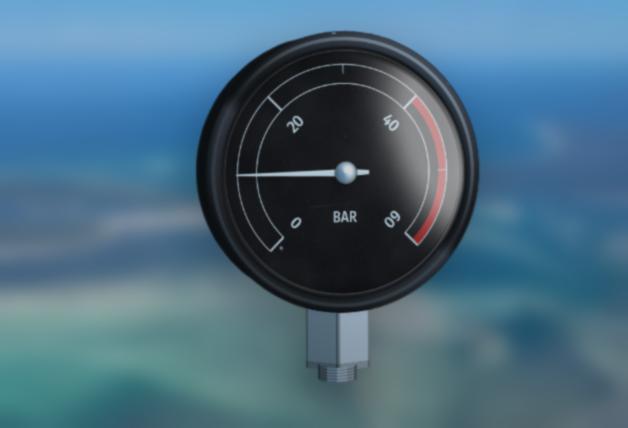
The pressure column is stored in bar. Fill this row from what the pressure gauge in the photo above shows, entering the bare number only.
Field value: 10
